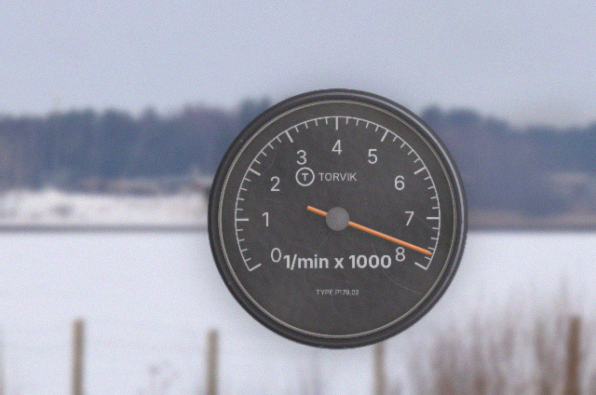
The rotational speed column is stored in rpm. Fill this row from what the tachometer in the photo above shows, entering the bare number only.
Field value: 7700
